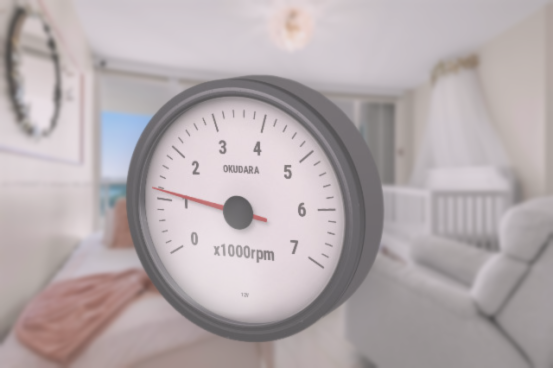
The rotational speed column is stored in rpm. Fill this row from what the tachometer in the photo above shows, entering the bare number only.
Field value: 1200
